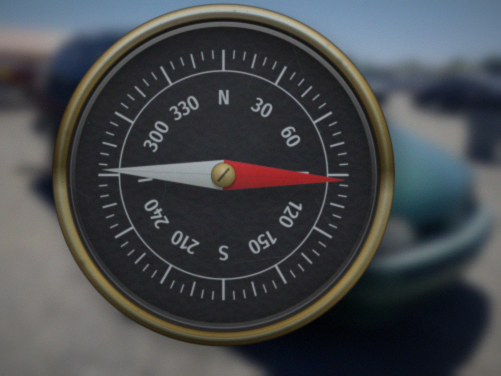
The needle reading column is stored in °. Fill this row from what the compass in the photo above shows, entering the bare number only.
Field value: 92.5
